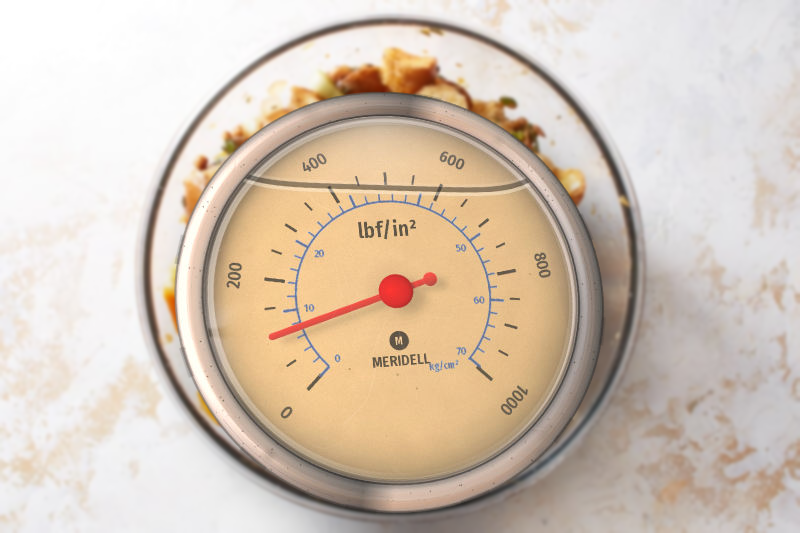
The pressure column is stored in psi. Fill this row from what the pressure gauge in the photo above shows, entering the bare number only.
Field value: 100
